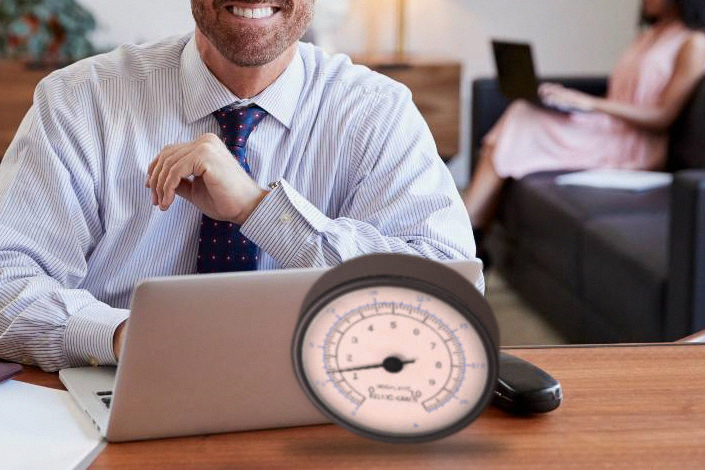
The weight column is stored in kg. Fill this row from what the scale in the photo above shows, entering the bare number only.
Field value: 1.5
